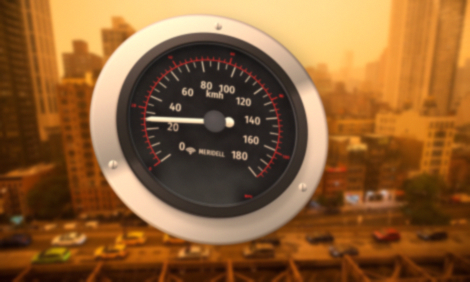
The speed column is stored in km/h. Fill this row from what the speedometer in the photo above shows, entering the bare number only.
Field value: 25
